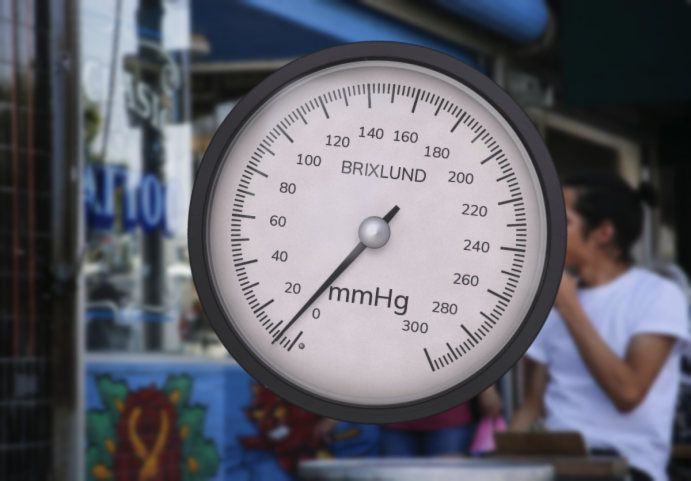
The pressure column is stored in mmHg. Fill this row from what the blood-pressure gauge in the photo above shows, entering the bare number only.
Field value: 6
